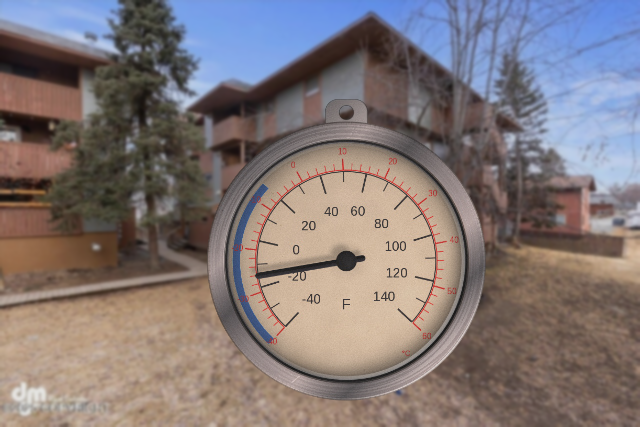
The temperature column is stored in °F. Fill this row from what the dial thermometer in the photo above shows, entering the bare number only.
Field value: -15
